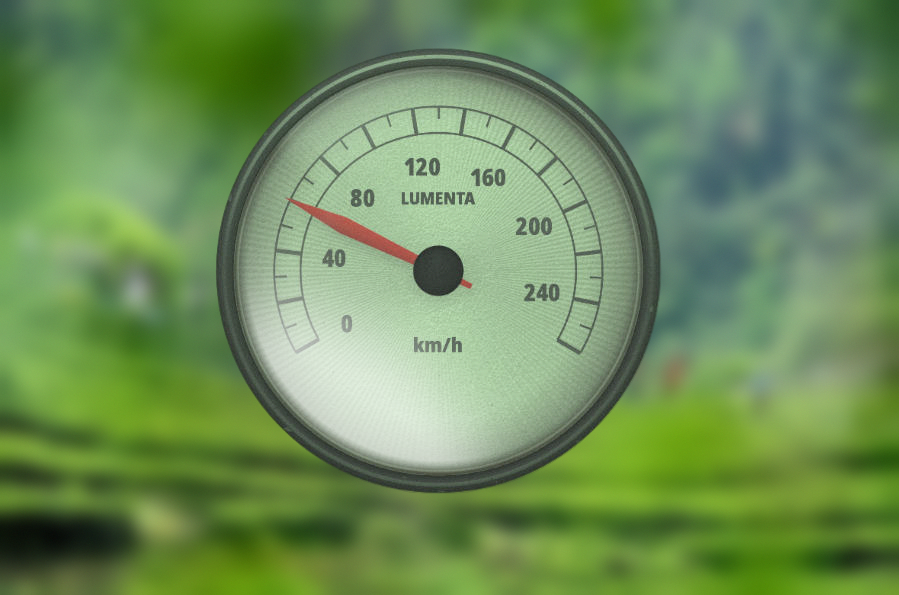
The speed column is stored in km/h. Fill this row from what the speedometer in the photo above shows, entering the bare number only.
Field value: 60
